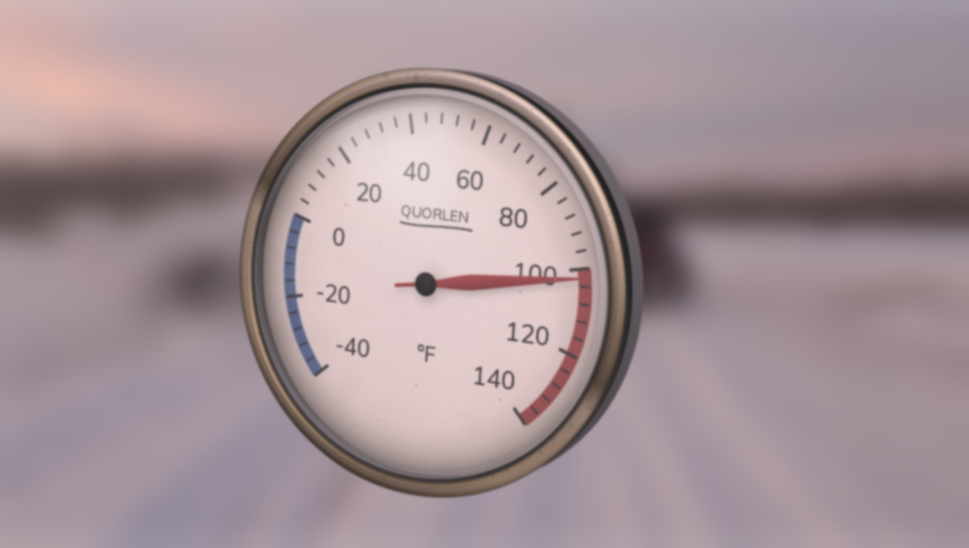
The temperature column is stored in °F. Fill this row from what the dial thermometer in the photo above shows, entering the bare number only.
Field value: 102
